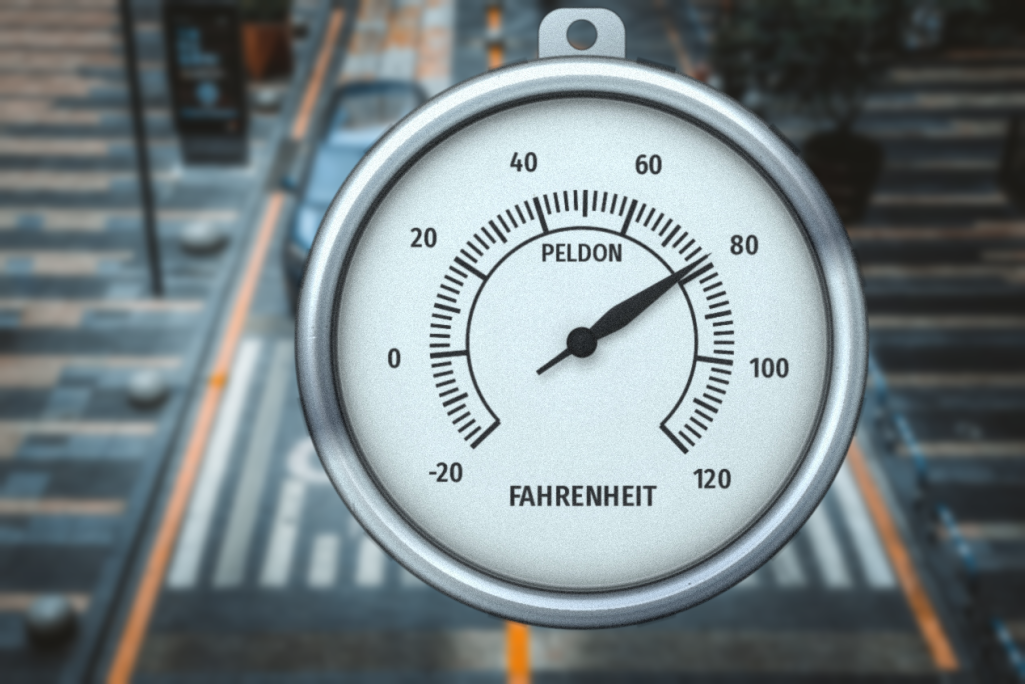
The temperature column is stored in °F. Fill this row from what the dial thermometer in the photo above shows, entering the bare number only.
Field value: 78
